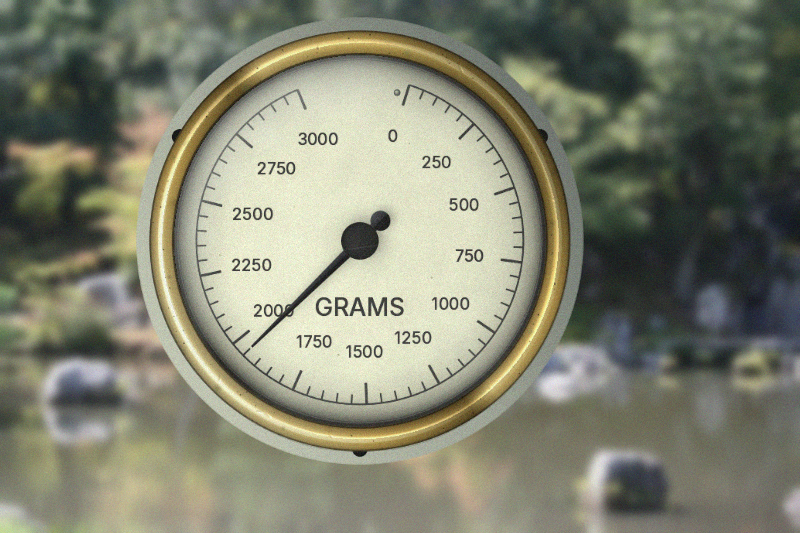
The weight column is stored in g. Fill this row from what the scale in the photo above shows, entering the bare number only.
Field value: 1950
